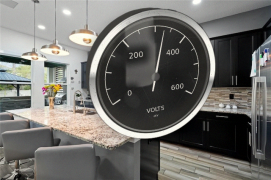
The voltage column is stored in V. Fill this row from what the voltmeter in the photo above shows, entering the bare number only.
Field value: 325
